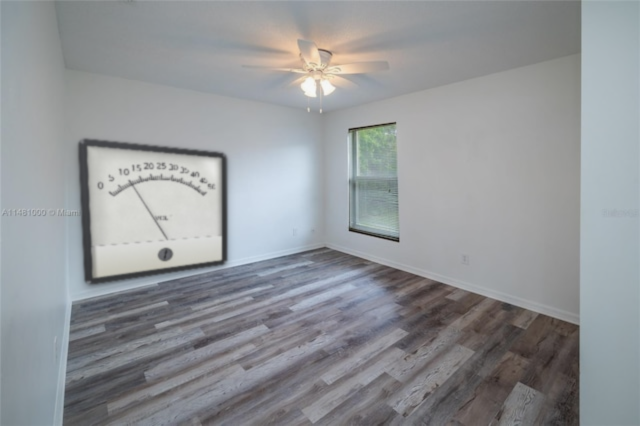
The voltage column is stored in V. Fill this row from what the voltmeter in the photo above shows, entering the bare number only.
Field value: 10
